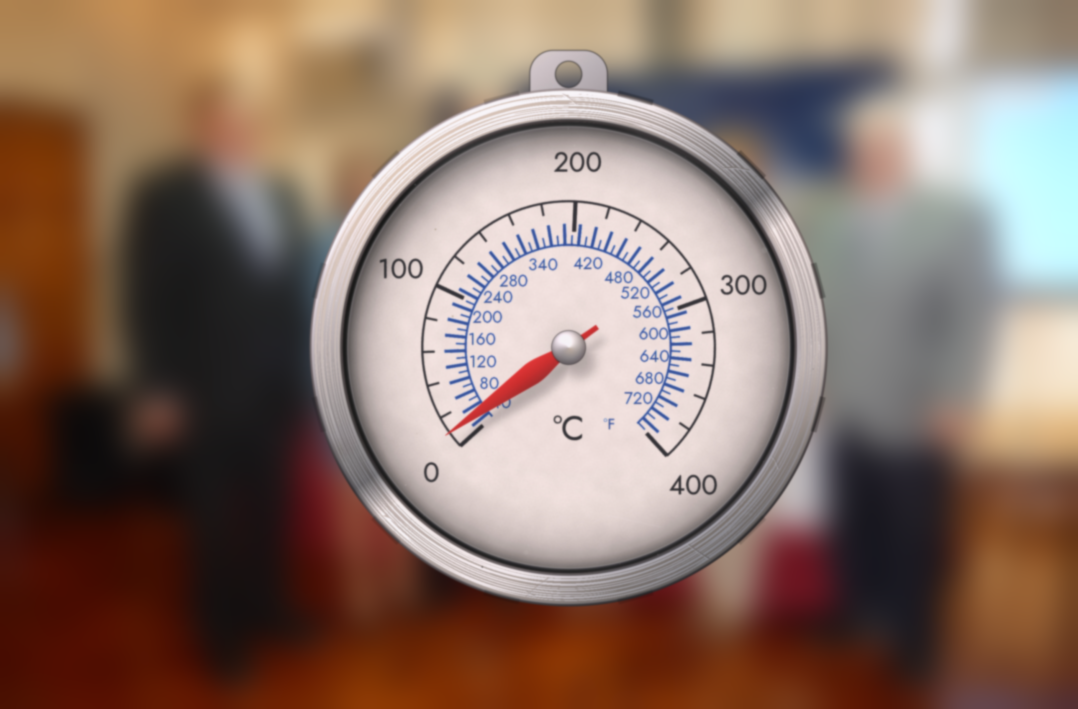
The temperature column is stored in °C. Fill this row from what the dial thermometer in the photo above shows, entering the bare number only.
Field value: 10
